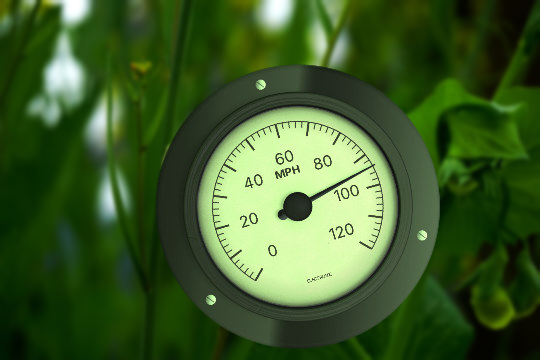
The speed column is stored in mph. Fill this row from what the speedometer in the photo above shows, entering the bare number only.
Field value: 94
